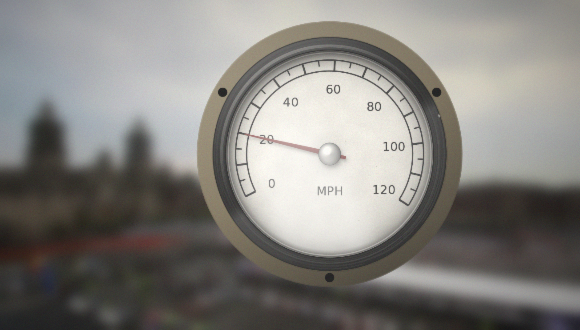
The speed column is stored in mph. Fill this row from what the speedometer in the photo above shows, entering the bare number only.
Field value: 20
